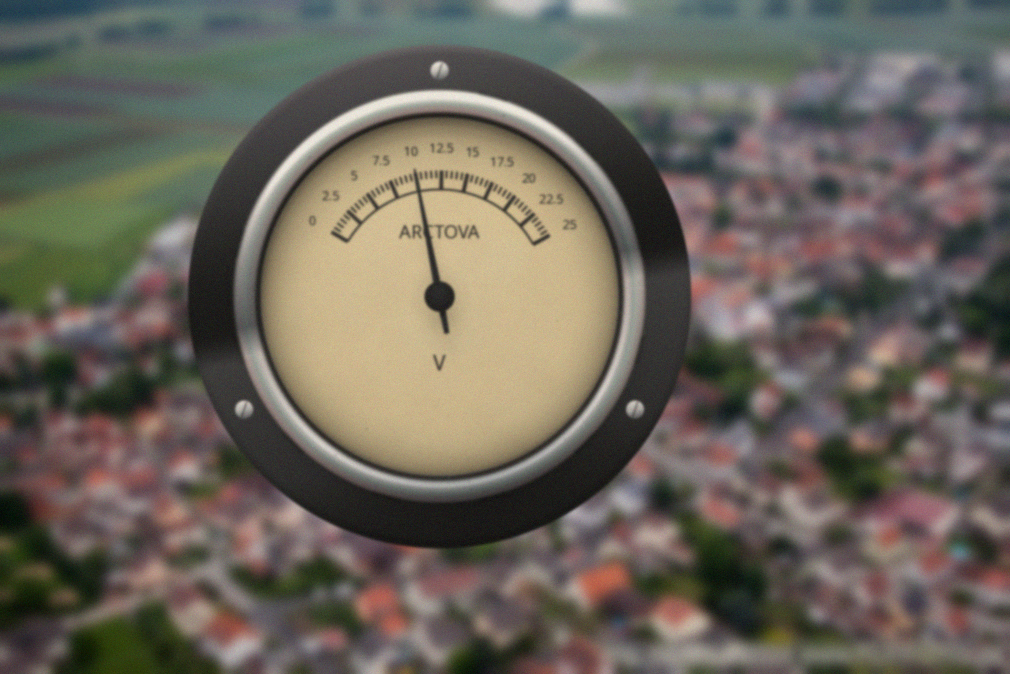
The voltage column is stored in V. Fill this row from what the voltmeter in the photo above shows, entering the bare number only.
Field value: 10
